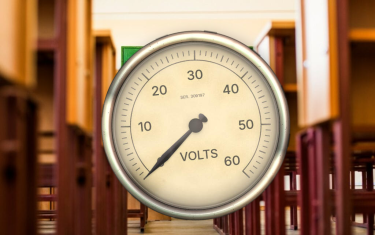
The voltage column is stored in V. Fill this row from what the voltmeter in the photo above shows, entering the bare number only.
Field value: 0
